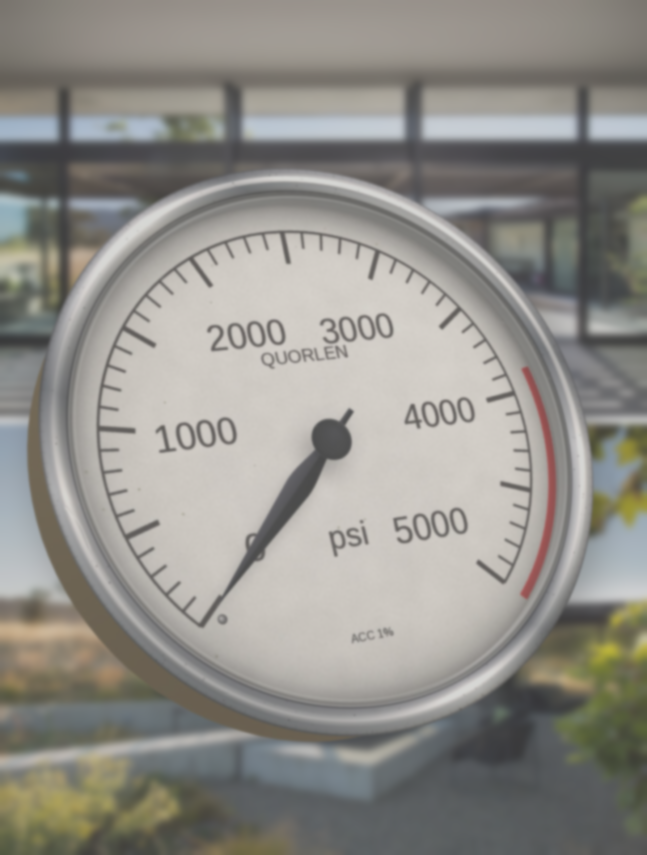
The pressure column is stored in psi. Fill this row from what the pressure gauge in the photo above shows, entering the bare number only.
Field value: 0
